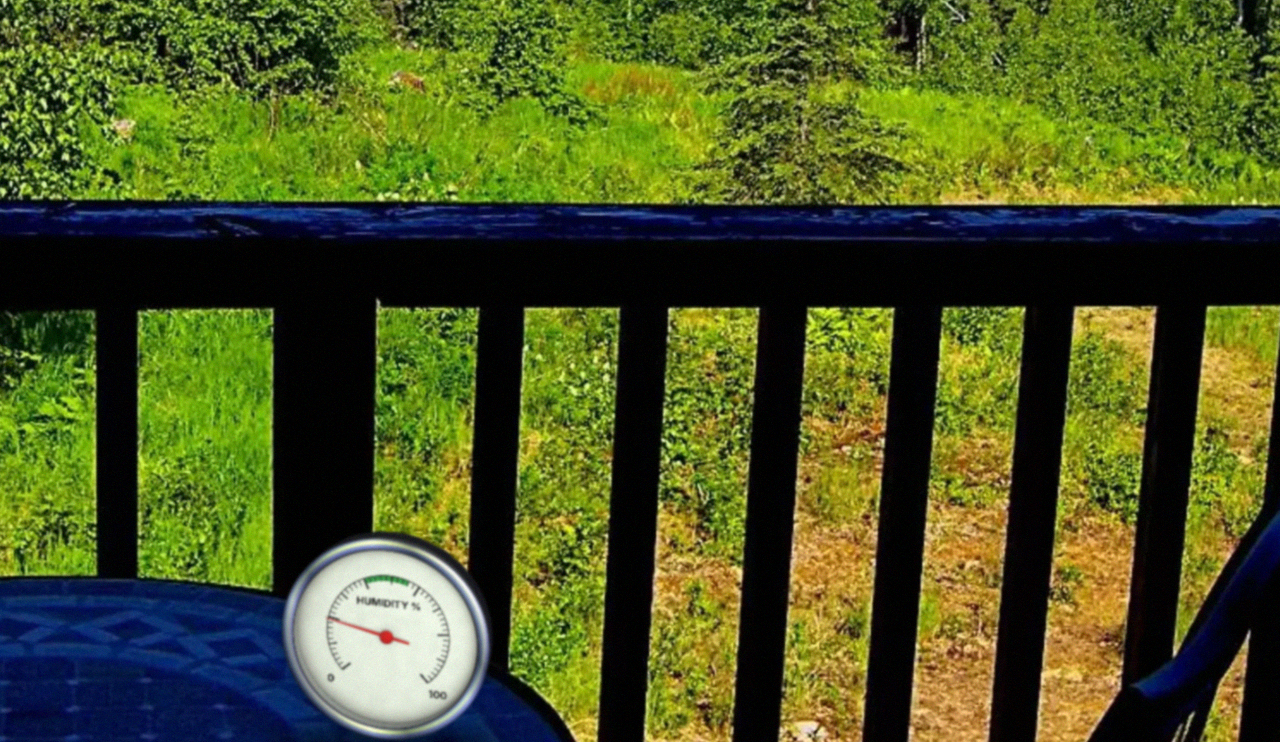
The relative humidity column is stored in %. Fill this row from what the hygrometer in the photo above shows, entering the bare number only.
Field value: 20
